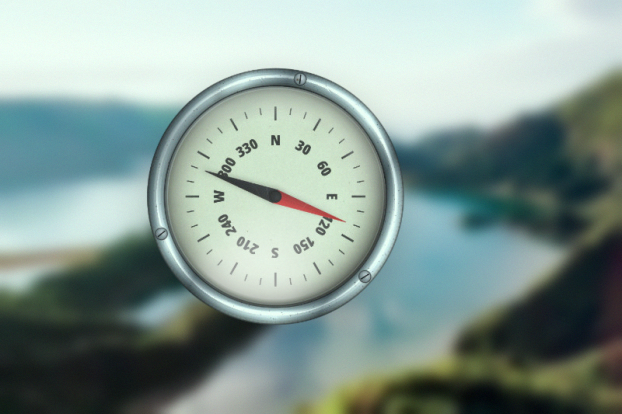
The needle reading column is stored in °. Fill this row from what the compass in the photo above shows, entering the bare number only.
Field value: 110
